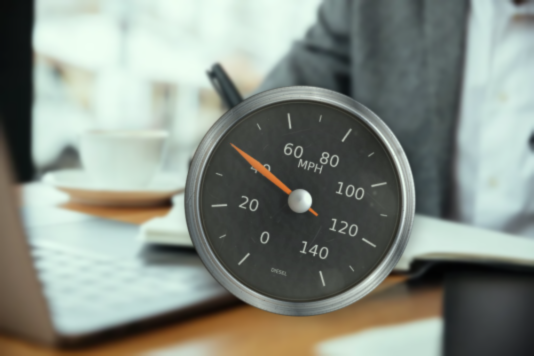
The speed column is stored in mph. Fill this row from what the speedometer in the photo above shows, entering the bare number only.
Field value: 40
